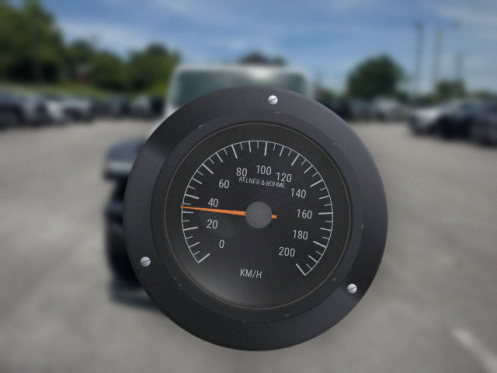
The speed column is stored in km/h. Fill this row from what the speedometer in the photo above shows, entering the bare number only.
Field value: 32.5
